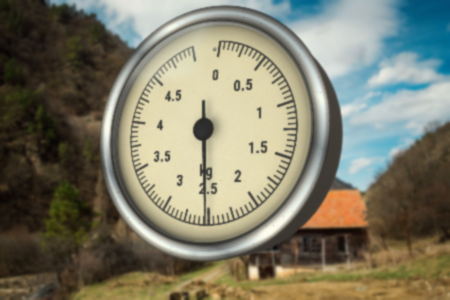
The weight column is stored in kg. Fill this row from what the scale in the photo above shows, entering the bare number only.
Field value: 2.5
